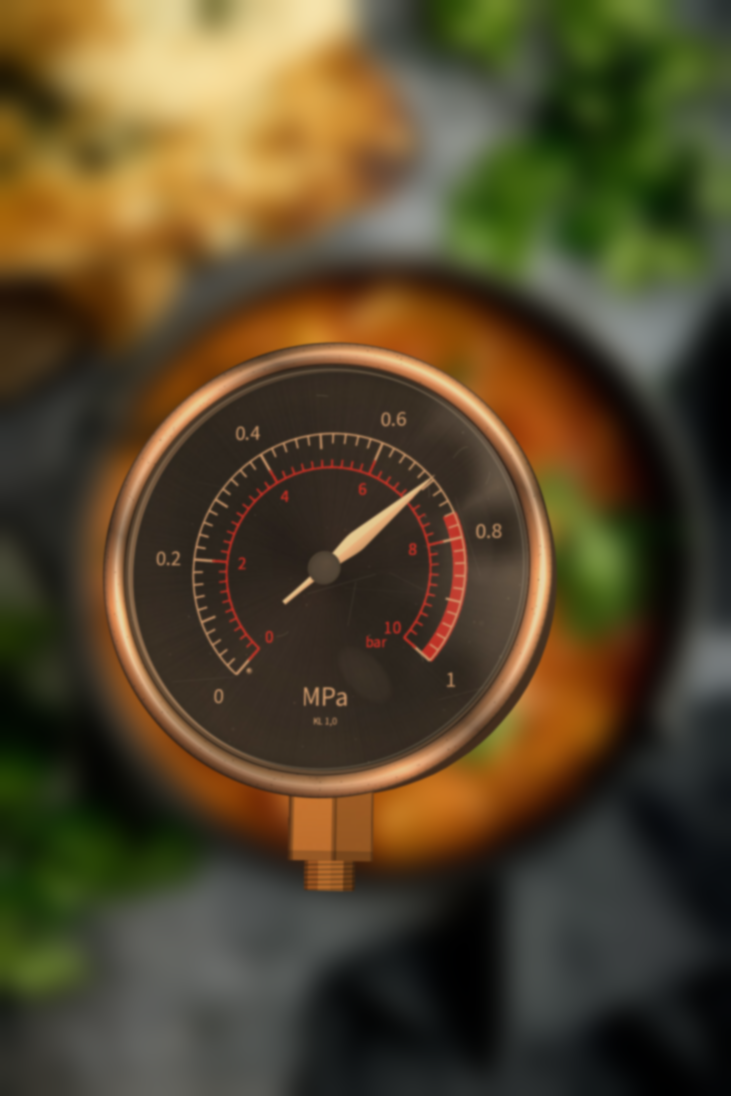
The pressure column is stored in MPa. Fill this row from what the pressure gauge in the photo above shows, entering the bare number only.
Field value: 0.7
